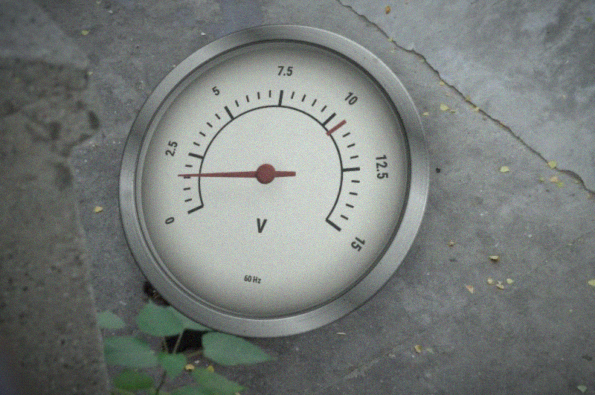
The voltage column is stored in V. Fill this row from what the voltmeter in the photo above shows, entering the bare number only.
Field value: 1.5
